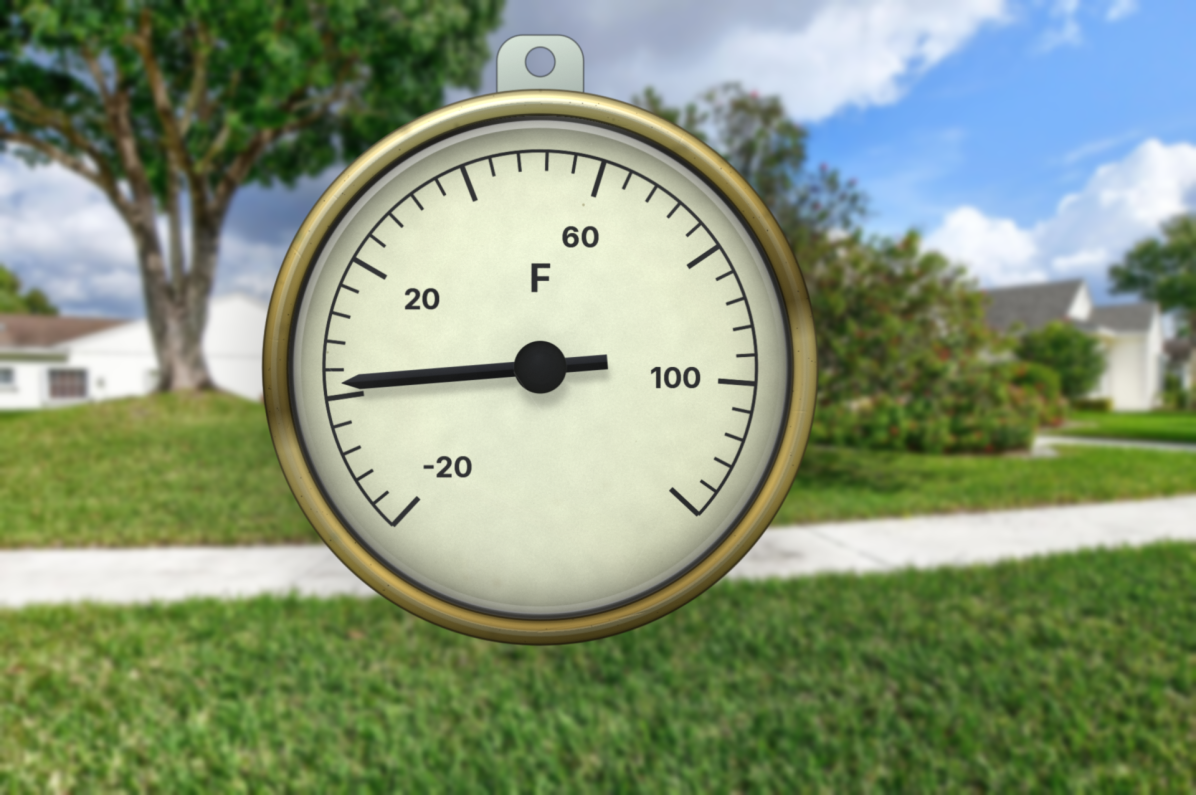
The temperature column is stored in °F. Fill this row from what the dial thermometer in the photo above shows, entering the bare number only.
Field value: 2
